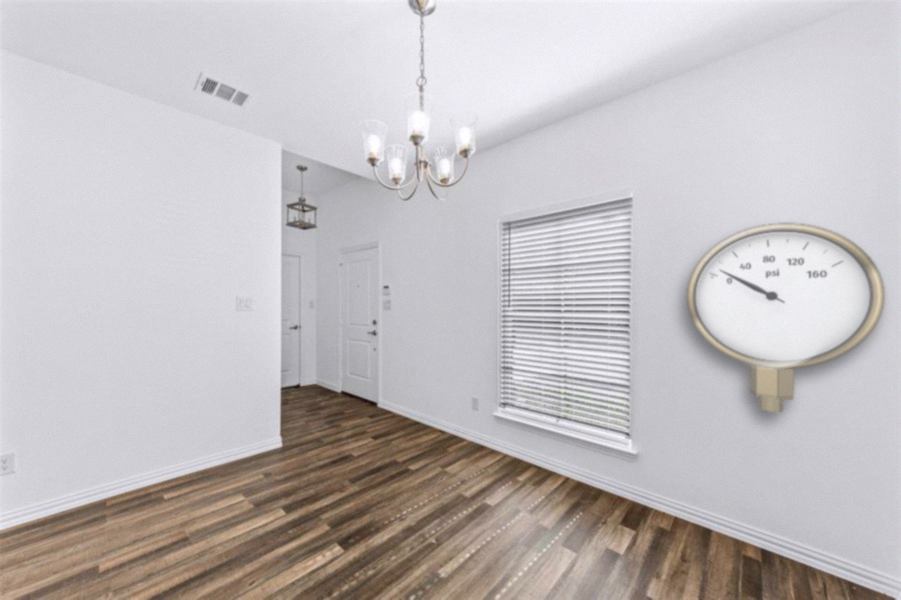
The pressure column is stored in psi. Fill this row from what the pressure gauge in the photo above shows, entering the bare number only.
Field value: 10
